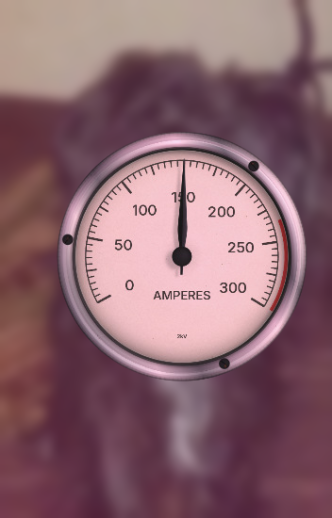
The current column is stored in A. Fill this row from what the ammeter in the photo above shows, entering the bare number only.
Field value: 150
